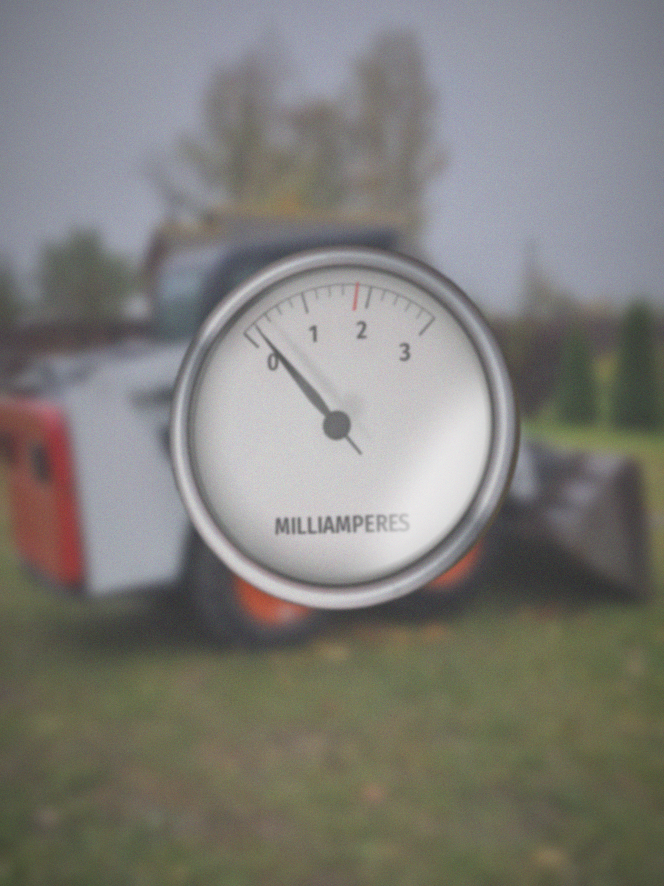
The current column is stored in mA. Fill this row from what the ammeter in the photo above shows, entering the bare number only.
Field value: 0.2
